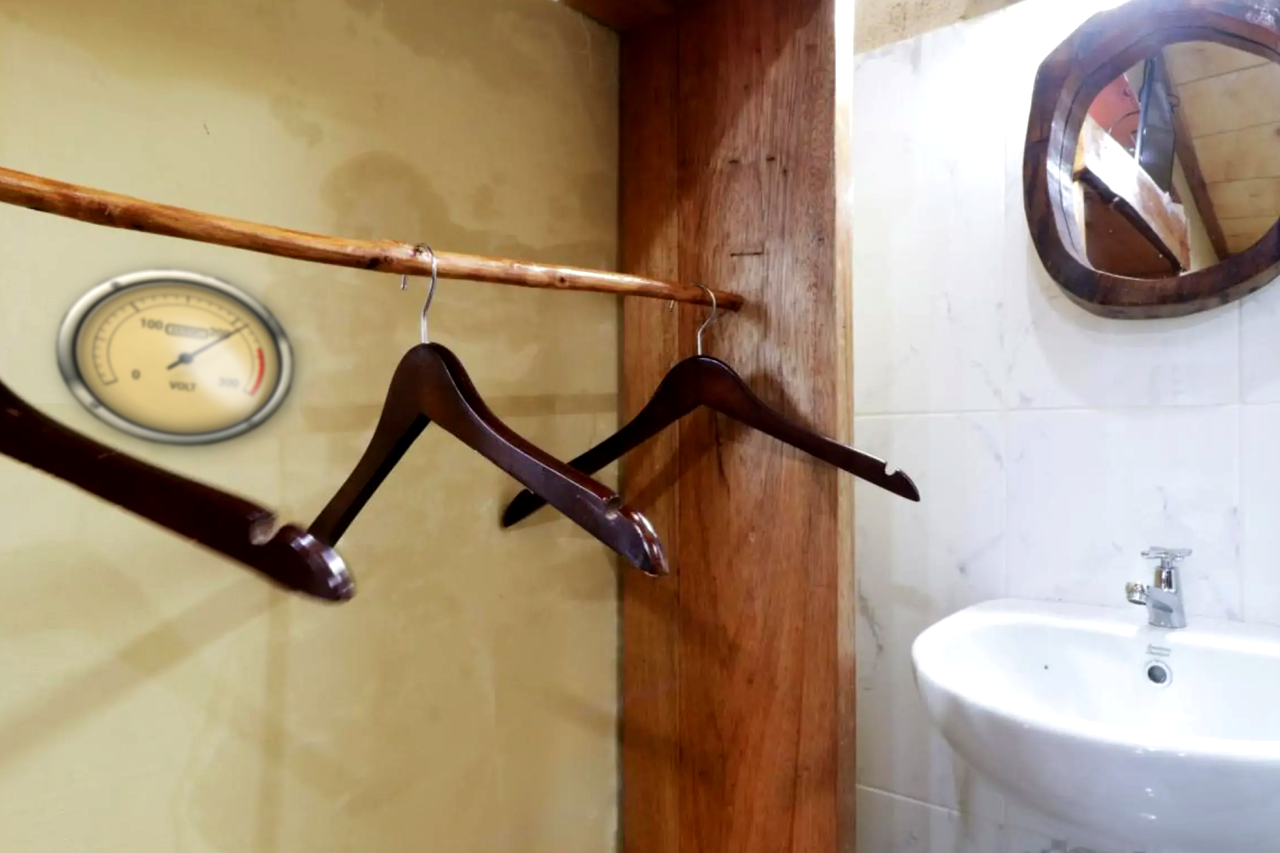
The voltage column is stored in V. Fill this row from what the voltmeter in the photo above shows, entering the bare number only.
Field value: 210
